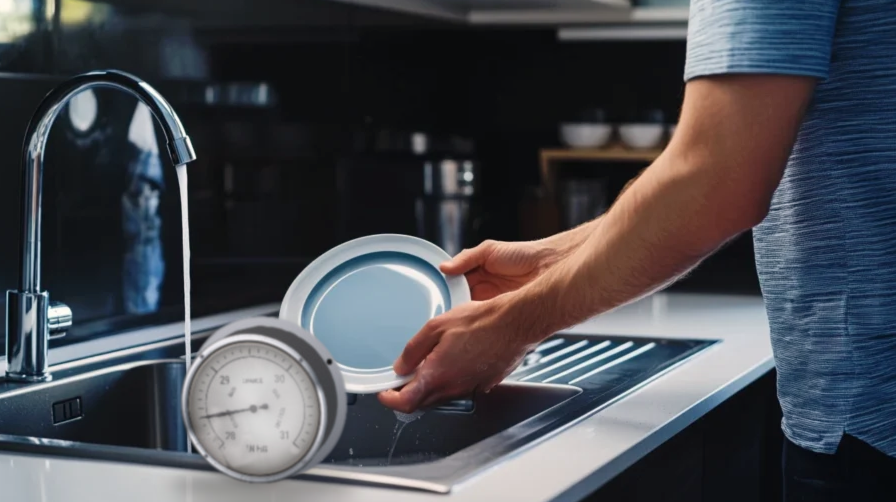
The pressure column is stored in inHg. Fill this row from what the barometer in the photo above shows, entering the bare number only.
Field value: 28.4
